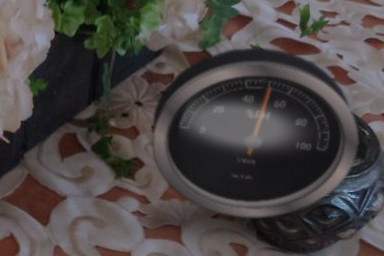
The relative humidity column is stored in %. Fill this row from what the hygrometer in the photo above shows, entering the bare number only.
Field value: 50
